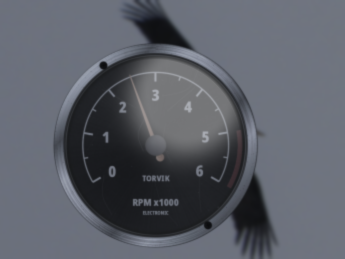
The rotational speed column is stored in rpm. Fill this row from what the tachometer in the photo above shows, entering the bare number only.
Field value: 2500
